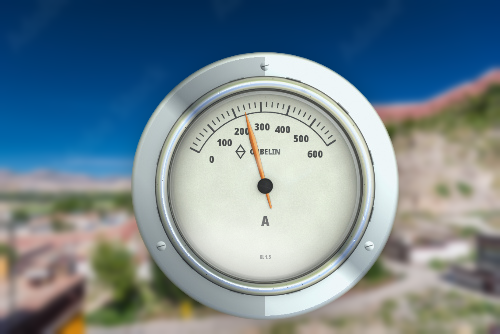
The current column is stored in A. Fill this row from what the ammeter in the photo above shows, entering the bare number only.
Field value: 240
